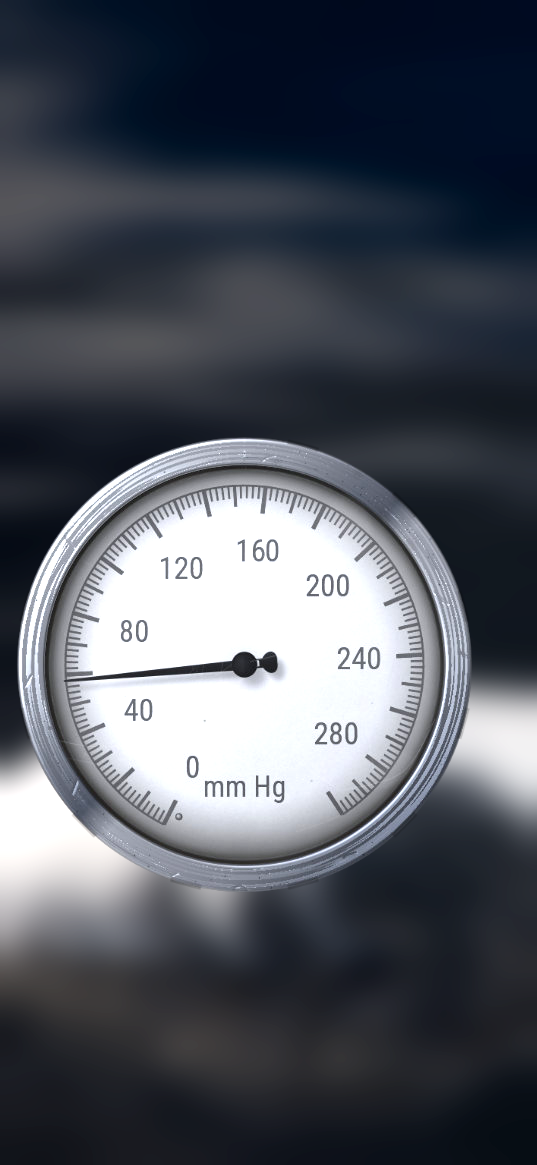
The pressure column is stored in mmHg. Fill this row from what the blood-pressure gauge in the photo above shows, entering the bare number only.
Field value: 58
